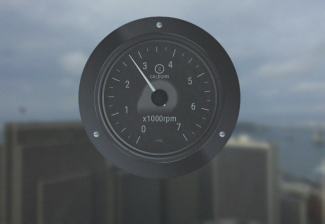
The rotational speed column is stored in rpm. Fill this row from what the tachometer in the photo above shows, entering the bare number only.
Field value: 2750
